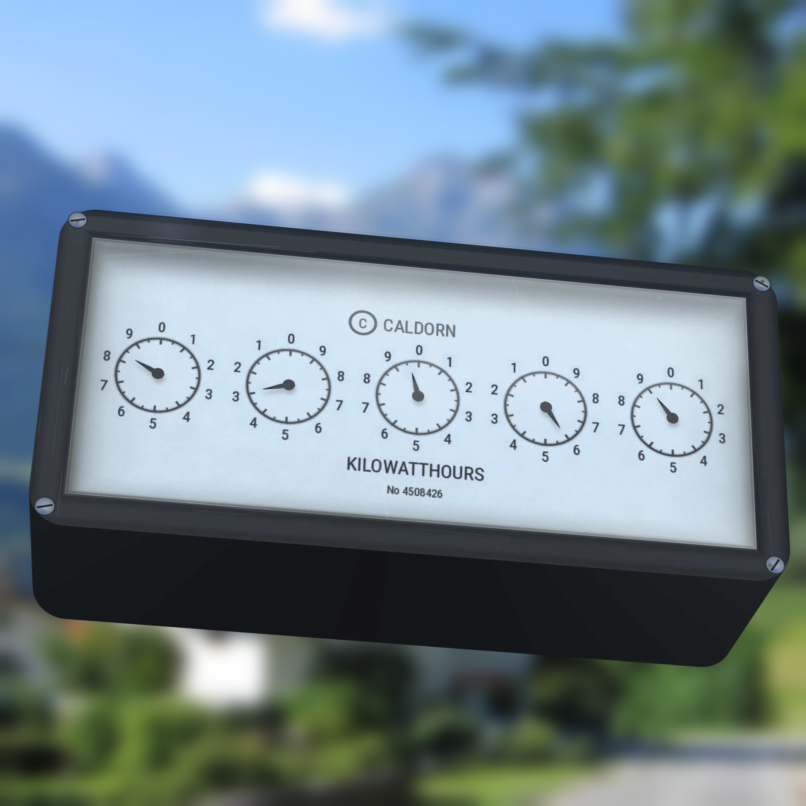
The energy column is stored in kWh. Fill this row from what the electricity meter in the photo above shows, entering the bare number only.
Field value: 82959
